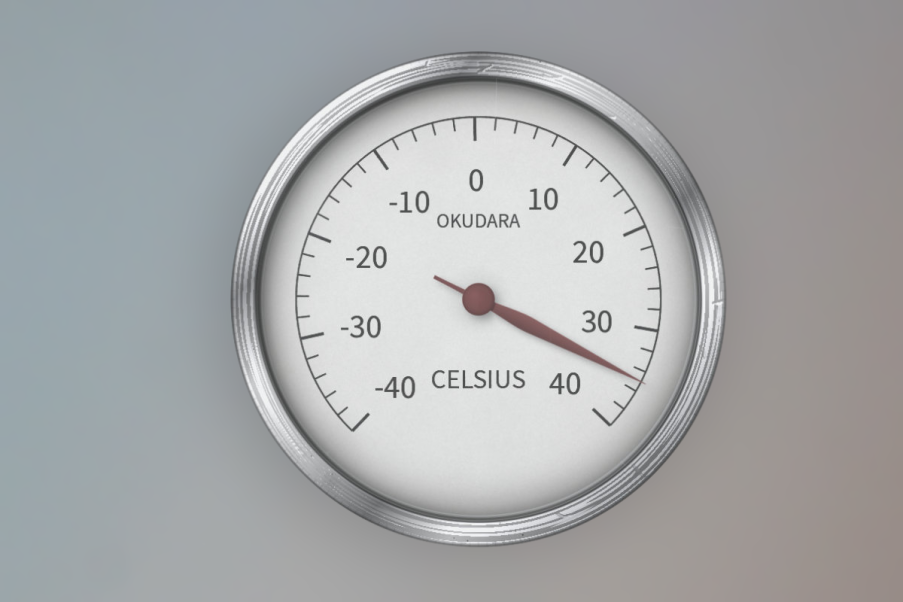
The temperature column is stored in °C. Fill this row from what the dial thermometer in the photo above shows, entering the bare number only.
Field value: 35
